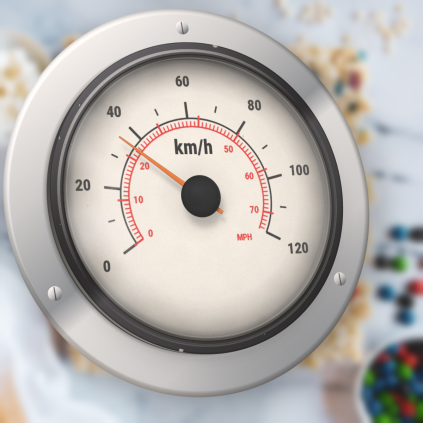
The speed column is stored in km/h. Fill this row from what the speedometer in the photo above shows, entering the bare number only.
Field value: 35
